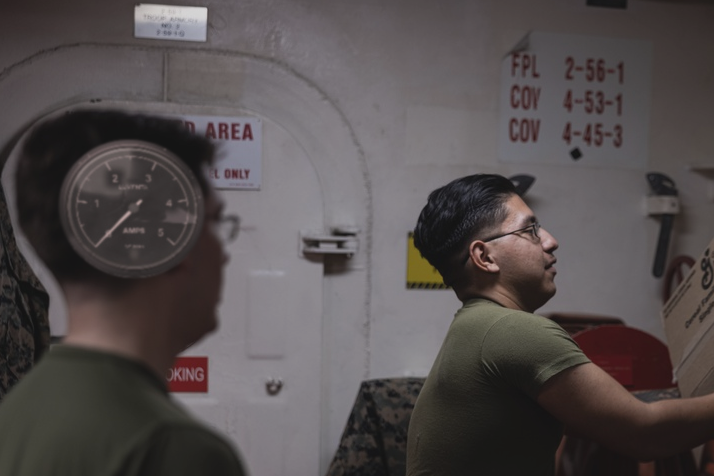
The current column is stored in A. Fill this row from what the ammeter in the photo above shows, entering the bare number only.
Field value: 0
